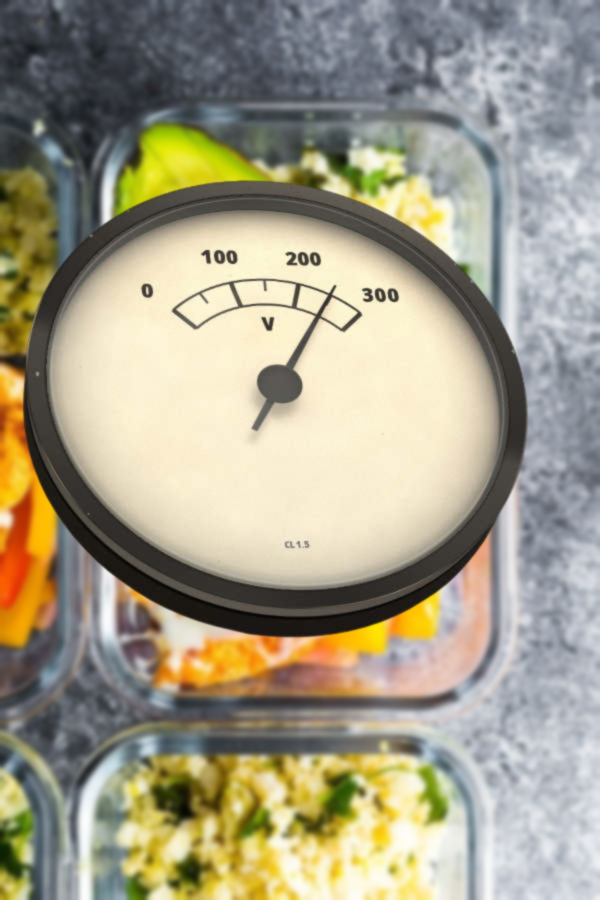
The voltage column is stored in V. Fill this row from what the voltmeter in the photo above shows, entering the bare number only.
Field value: 250
